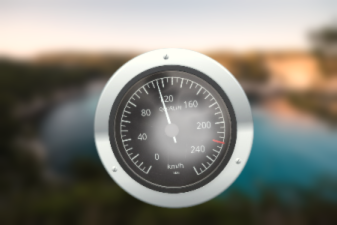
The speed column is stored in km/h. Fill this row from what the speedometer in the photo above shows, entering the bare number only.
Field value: 115
